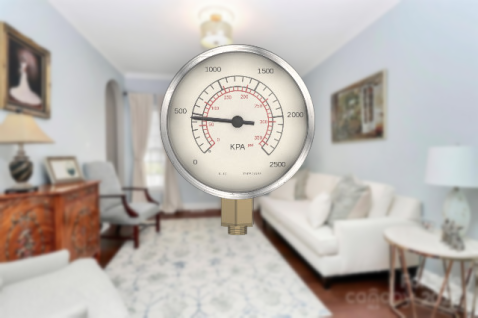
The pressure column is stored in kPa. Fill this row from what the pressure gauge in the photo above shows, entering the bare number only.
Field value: 450
